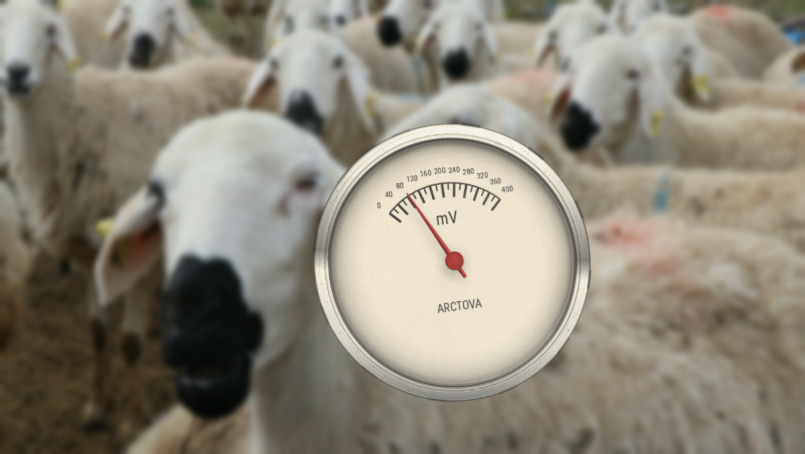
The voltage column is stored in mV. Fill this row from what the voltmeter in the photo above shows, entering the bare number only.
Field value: 80
